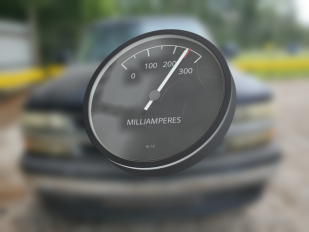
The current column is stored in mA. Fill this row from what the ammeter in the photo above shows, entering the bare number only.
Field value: 250
